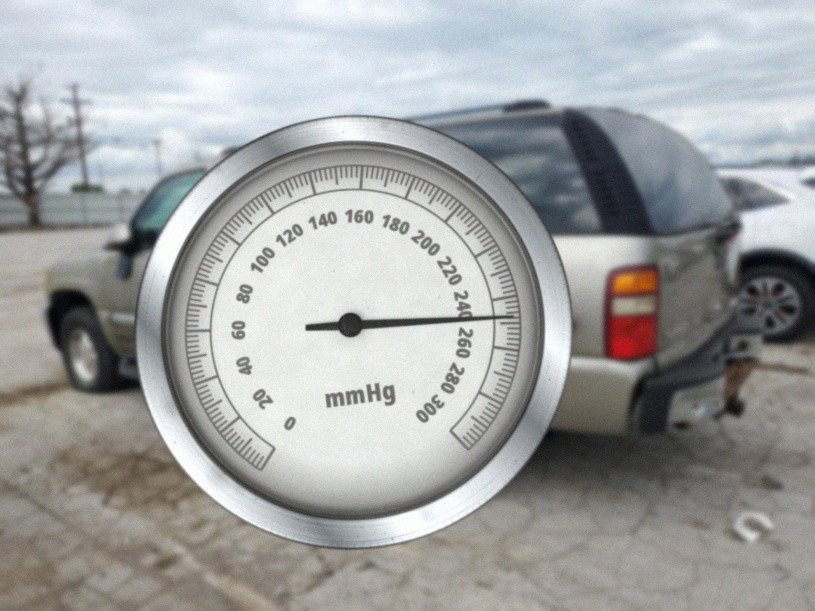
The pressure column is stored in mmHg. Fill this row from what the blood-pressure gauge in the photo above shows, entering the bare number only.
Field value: 248
